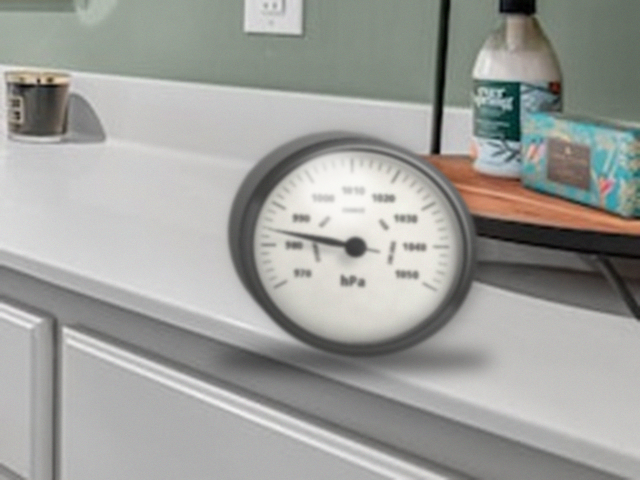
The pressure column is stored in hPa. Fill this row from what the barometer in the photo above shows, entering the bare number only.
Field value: 984
